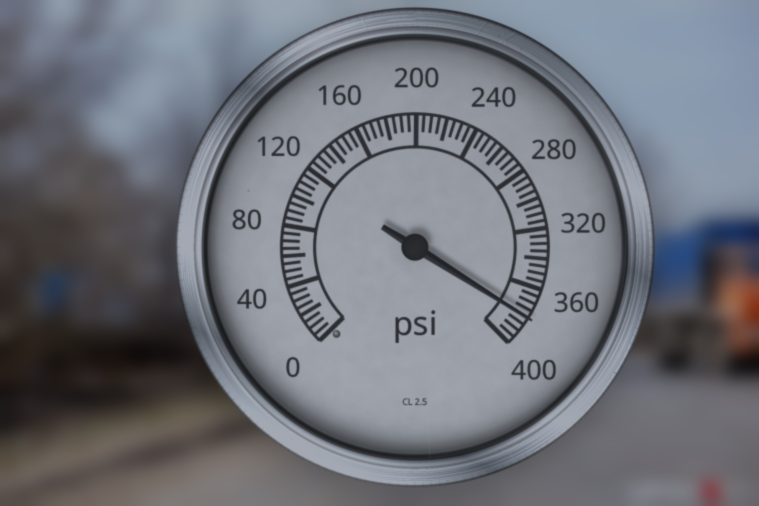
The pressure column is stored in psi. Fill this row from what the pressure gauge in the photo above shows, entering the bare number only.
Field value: 380
